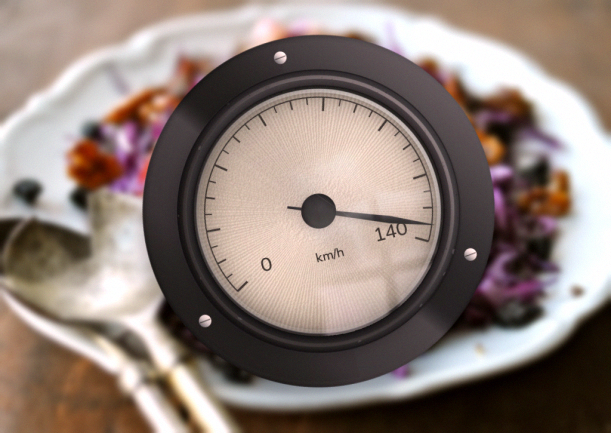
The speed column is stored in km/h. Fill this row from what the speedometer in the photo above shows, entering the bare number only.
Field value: 135
